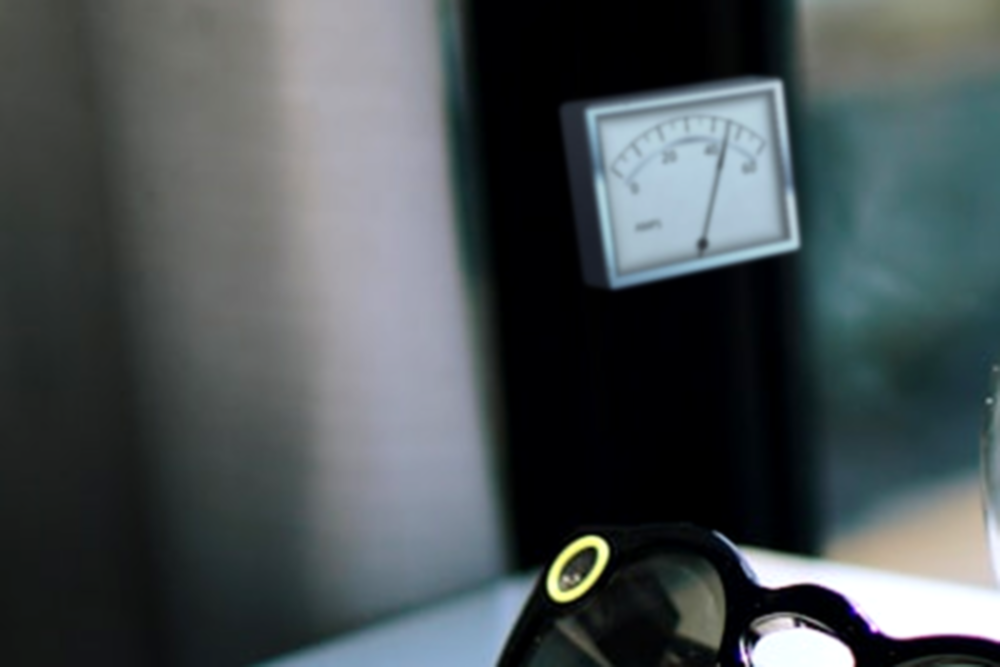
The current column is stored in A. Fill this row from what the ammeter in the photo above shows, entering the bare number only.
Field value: 45
